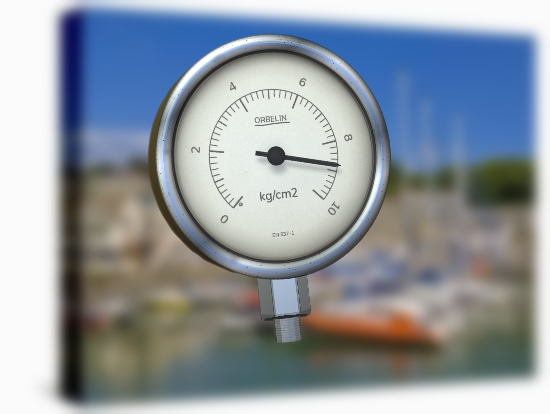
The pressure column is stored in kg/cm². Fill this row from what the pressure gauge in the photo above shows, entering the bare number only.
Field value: 8.8
